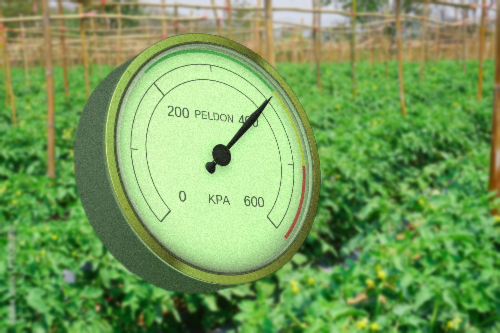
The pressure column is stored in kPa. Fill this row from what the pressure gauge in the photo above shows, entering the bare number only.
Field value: 400
